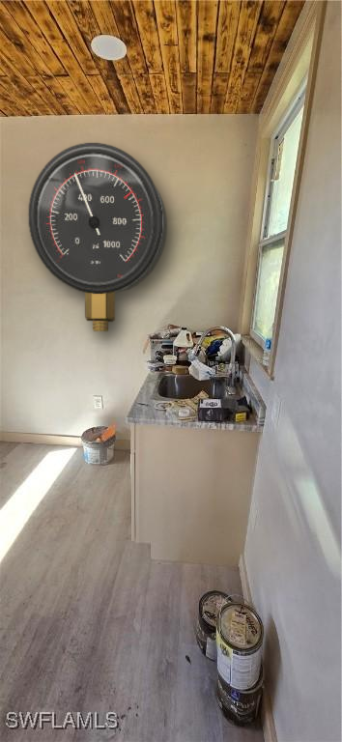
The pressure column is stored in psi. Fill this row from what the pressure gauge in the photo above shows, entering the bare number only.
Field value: 400
